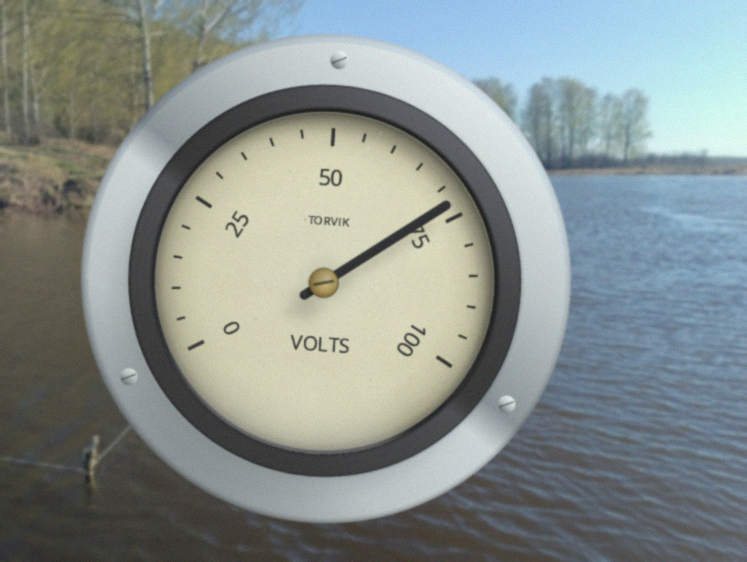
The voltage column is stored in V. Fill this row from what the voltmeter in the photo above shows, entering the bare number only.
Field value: 72.5
